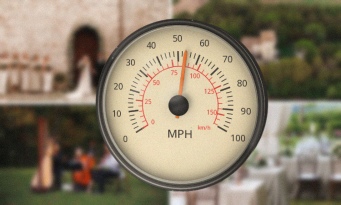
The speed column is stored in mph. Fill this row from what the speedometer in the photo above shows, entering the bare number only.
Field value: 54
